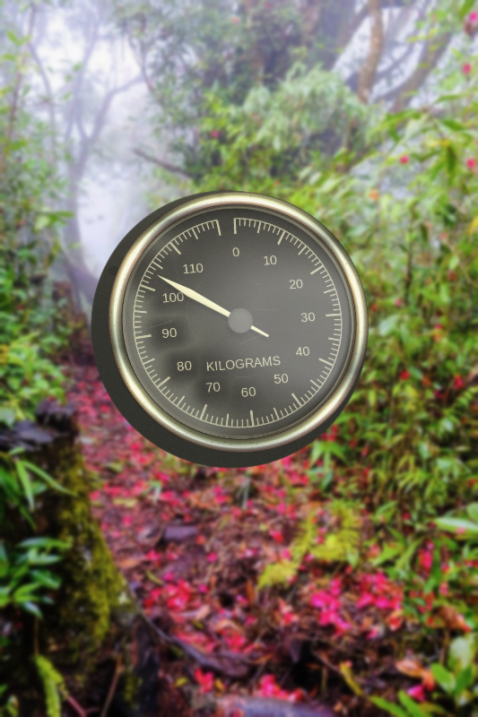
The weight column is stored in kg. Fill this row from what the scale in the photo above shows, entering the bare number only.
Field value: 103
